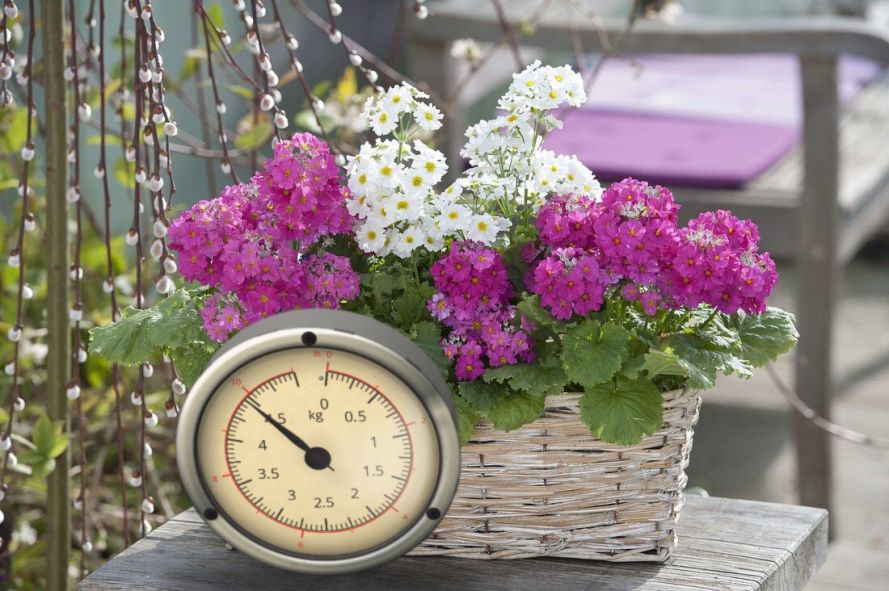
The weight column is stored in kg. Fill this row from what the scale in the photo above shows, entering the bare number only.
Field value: 4.5
